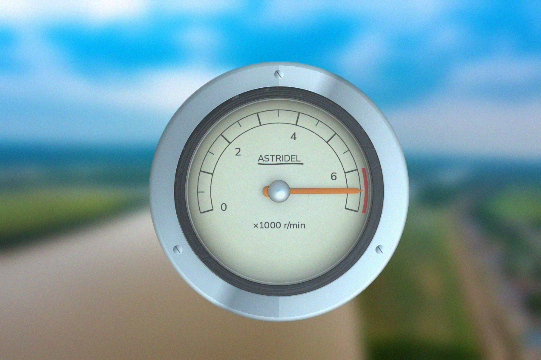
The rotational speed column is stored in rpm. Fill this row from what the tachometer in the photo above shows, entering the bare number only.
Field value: 6500
